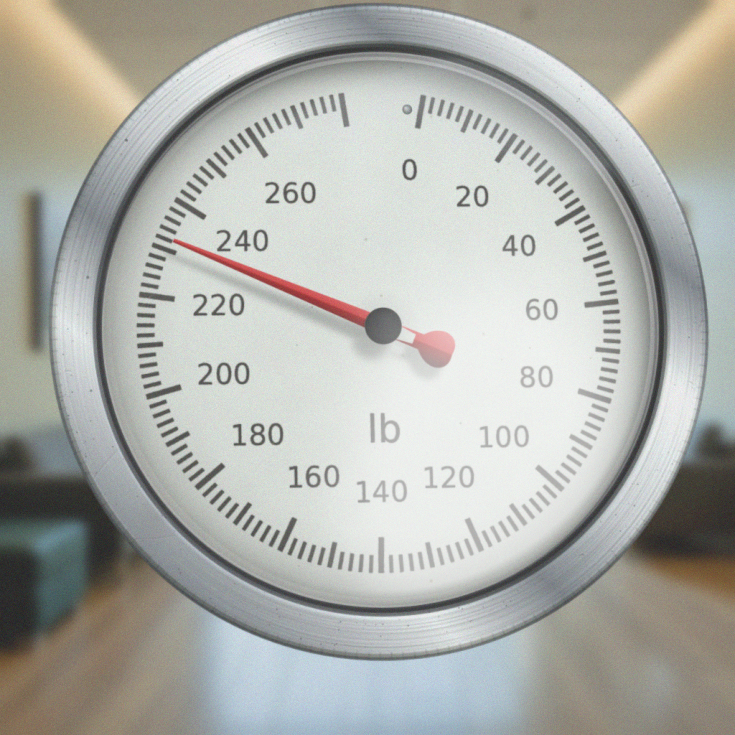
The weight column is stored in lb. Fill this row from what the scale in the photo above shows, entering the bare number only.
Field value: 232
